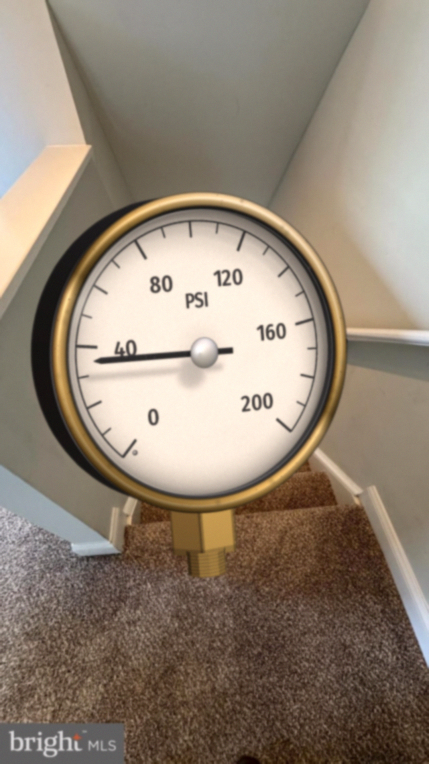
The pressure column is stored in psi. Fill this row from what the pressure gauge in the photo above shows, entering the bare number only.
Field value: 35
